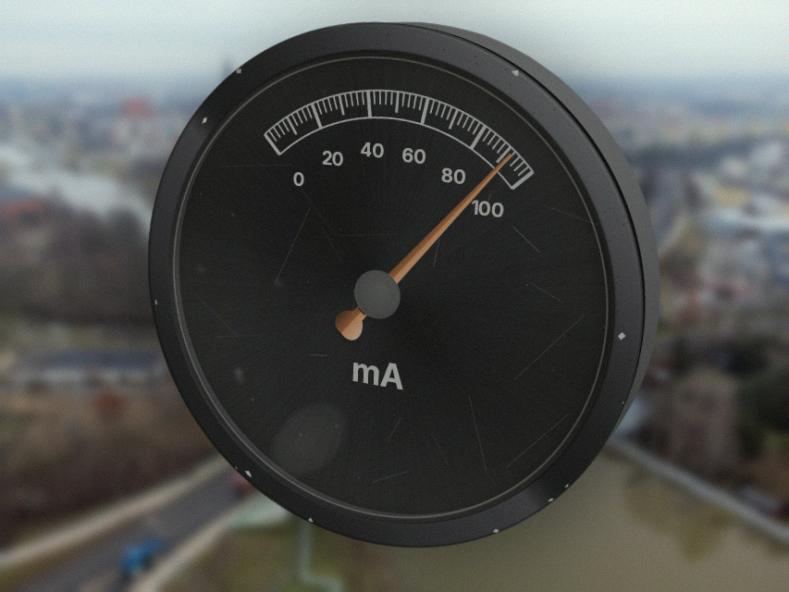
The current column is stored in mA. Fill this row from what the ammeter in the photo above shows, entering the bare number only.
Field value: 92
